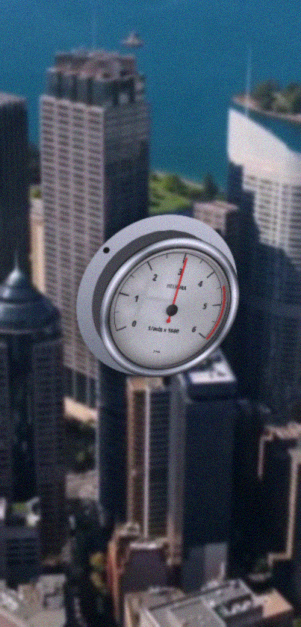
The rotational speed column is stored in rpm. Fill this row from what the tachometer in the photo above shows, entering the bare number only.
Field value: 3000
